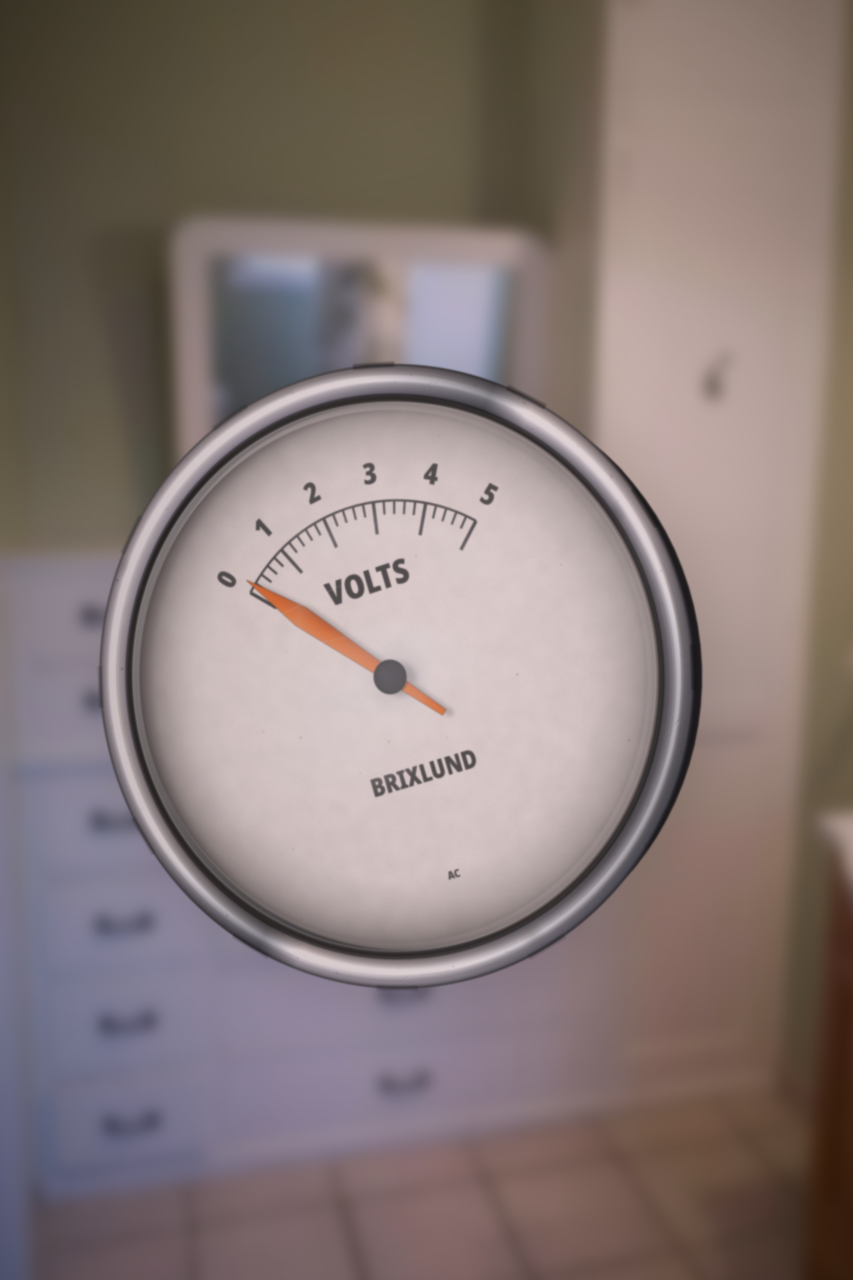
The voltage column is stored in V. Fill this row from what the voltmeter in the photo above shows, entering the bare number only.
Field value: 0.2
